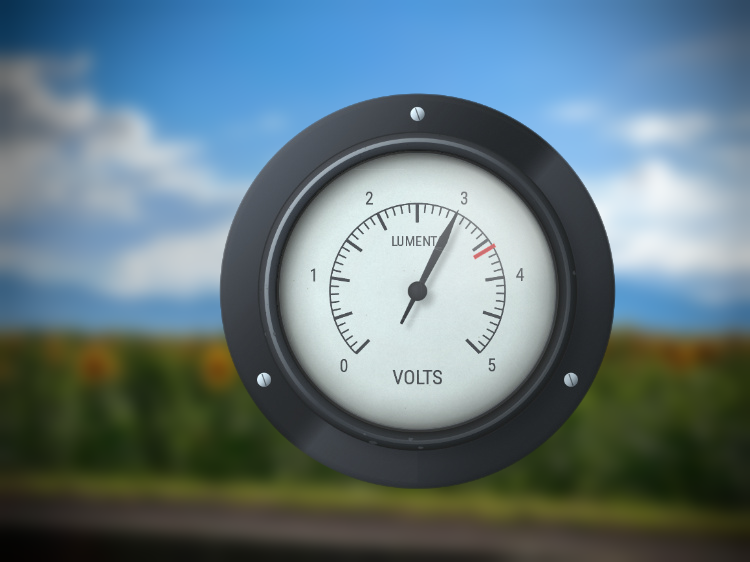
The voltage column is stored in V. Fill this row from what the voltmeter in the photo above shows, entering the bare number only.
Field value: 3
